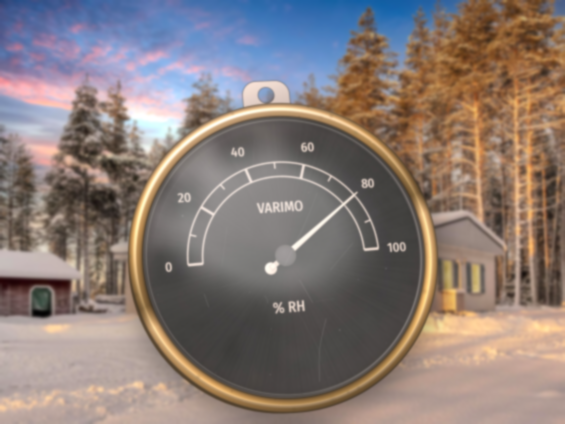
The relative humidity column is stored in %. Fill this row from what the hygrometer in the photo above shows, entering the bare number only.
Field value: 80
